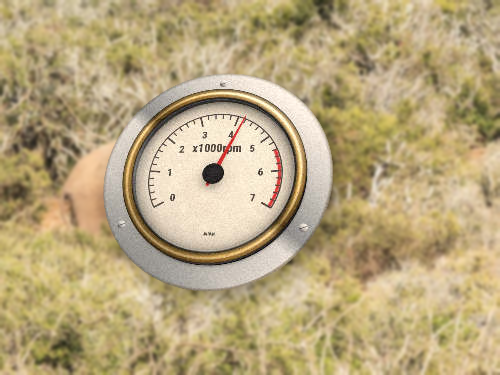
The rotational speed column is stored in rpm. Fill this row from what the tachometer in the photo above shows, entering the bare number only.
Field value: 4200
